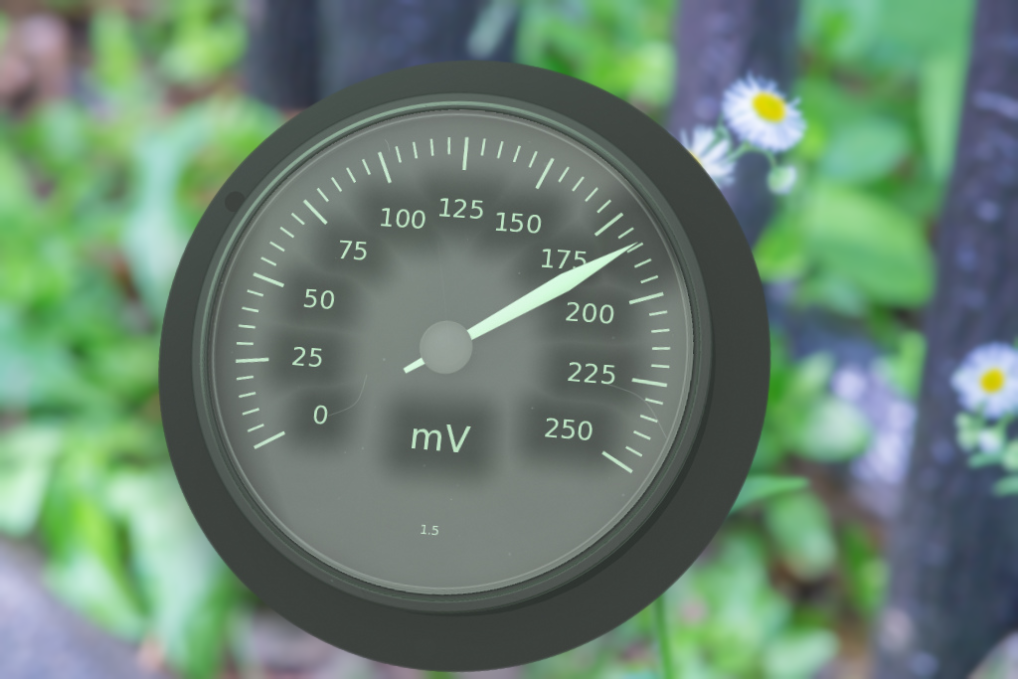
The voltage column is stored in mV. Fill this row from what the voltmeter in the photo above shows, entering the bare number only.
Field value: 185
